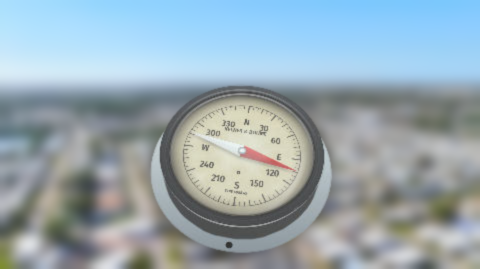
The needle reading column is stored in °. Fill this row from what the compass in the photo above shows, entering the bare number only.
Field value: 105
